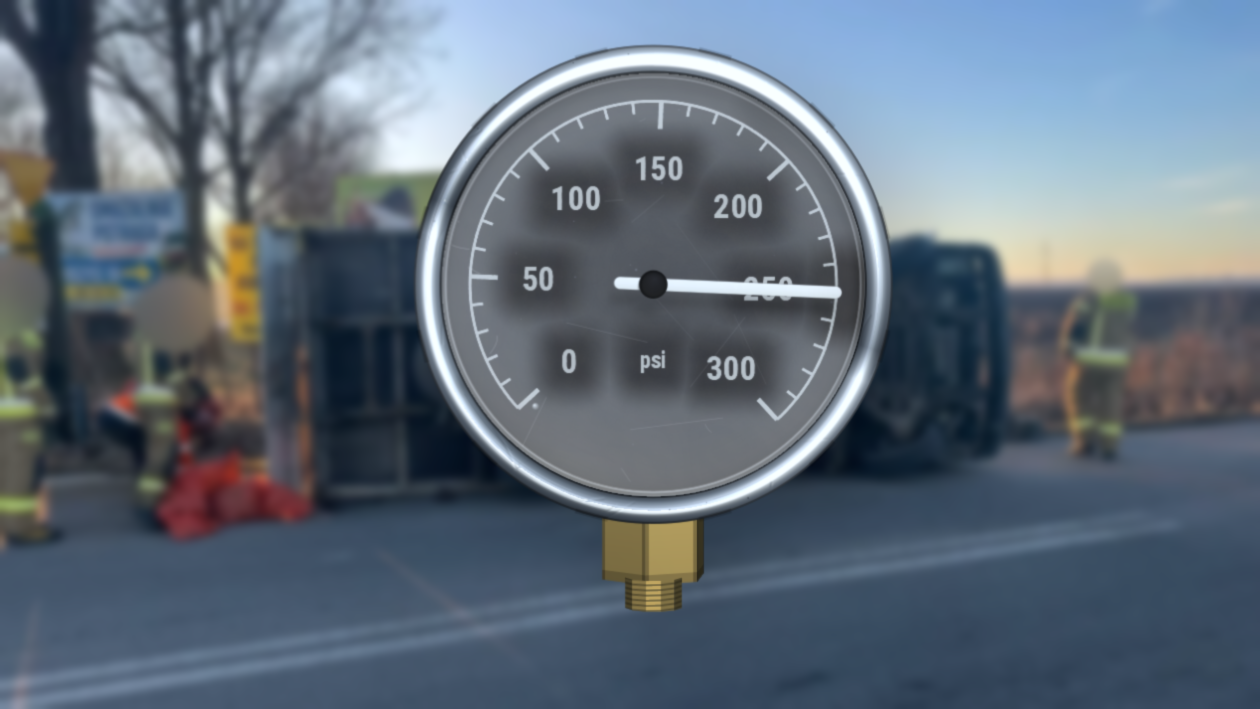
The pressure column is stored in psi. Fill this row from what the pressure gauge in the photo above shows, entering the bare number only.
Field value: 250
